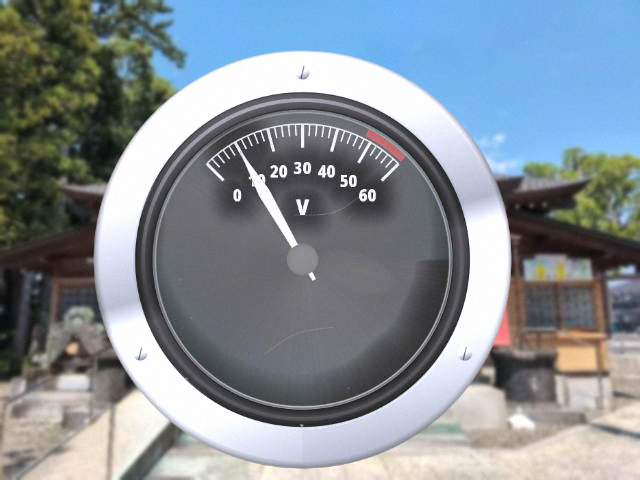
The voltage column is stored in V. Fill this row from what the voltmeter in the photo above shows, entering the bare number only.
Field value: 10
